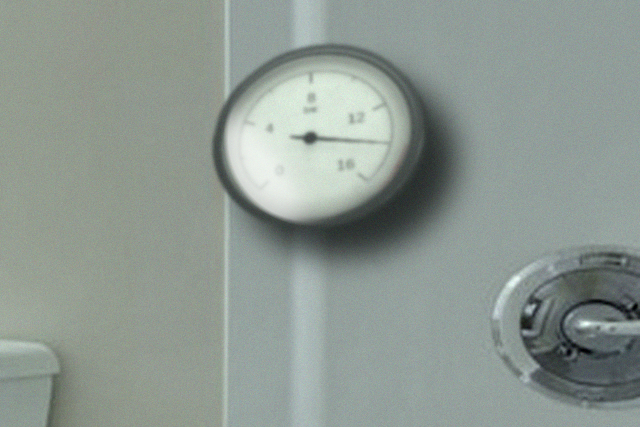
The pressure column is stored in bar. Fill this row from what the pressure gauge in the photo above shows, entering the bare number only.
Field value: 14
